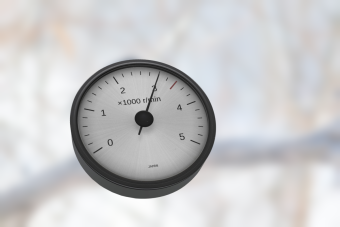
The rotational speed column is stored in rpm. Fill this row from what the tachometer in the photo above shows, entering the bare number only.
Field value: 3000
